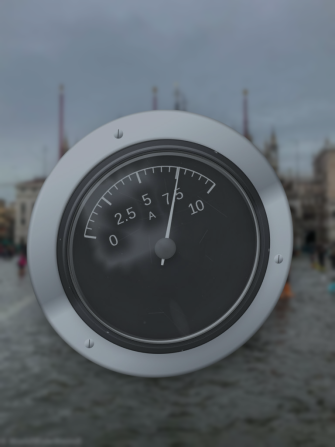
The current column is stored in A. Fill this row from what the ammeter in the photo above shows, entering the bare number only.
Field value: 7.5
